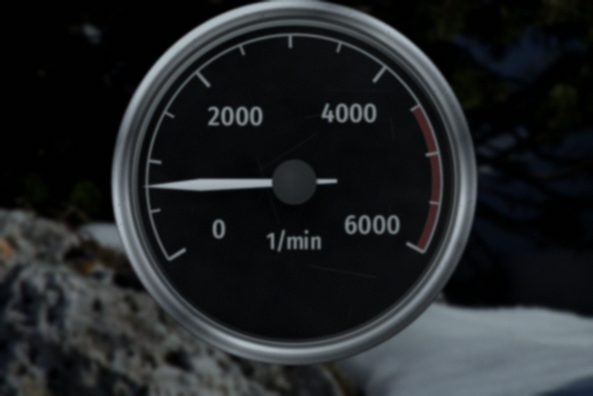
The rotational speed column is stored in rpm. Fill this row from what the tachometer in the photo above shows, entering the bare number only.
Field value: 750
